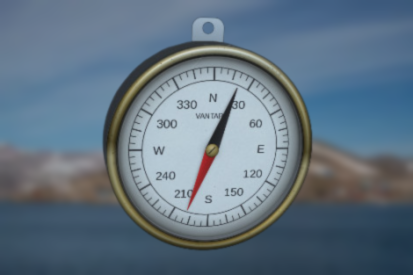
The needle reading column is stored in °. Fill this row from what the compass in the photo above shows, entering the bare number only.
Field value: 200
